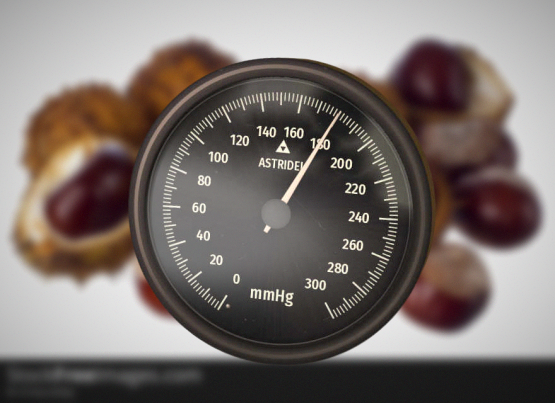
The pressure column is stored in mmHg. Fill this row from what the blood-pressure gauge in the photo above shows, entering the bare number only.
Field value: 180
